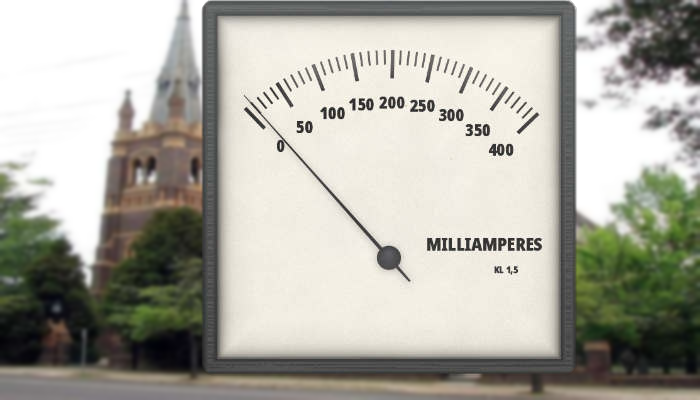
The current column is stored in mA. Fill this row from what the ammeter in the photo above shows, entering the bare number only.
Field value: 10
